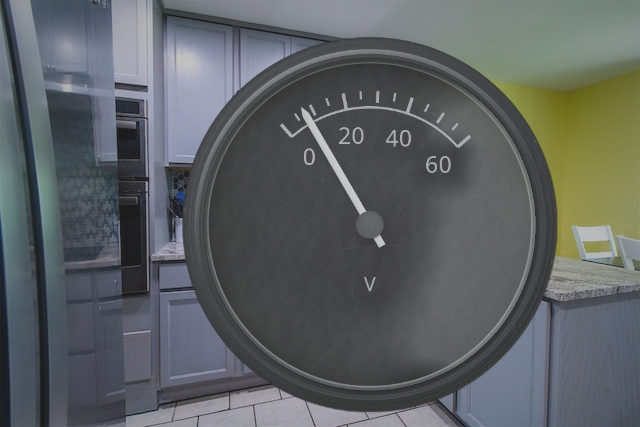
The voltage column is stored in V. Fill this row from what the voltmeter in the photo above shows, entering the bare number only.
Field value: 7.5
